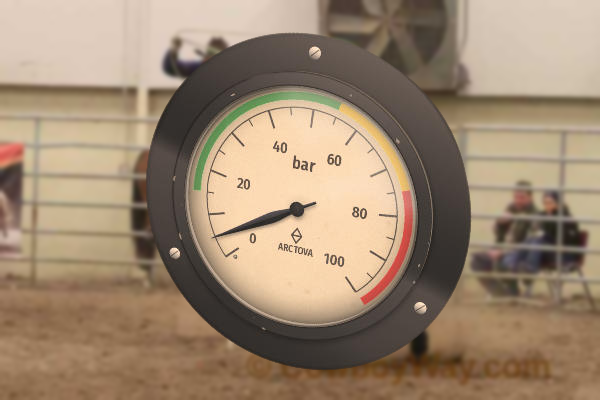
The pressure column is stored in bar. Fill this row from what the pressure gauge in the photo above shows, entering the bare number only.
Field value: 5
